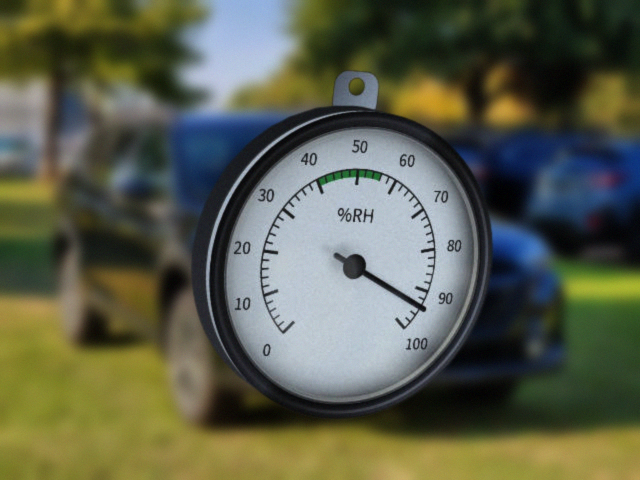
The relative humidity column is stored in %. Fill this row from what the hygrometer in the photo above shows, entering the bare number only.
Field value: 94
